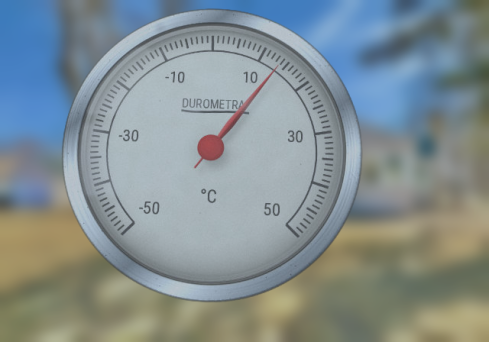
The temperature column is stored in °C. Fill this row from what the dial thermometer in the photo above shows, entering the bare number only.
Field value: 14
